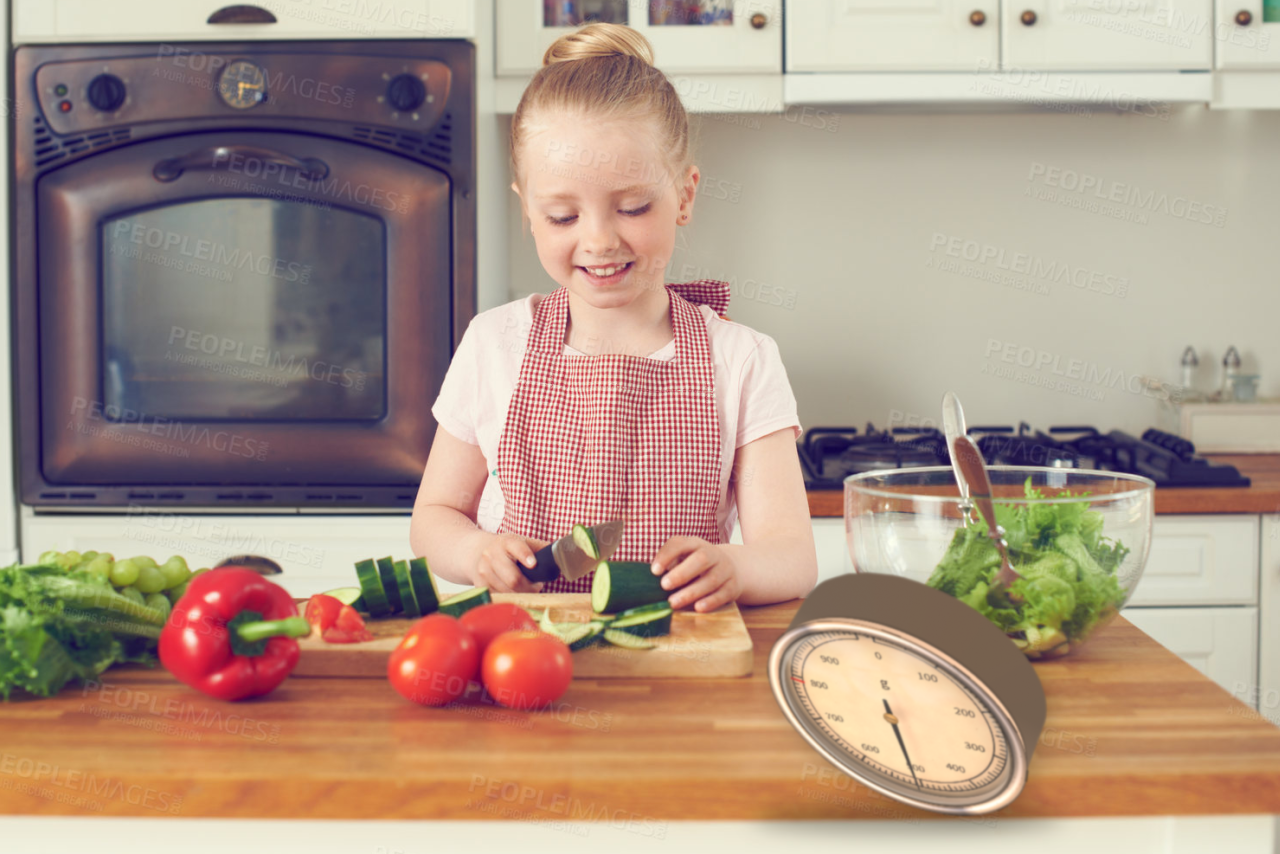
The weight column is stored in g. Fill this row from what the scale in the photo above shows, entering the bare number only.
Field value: 500
